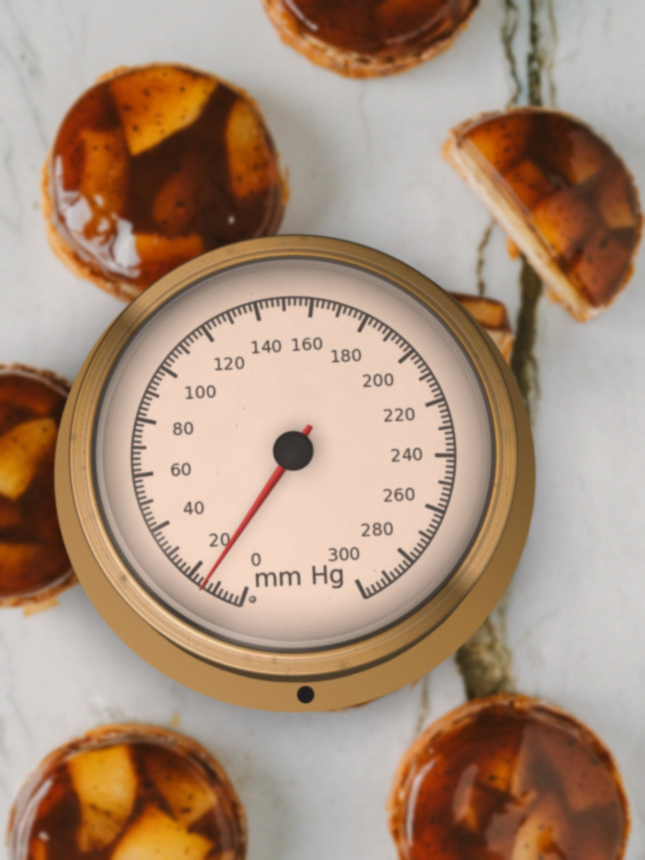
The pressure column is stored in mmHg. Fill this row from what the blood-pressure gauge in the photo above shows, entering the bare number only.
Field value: 14
